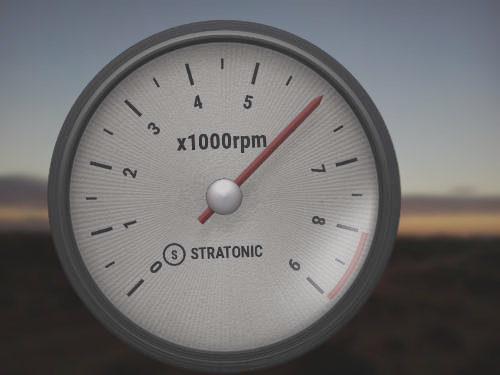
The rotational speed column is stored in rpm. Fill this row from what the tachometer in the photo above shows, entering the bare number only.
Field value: 6000
